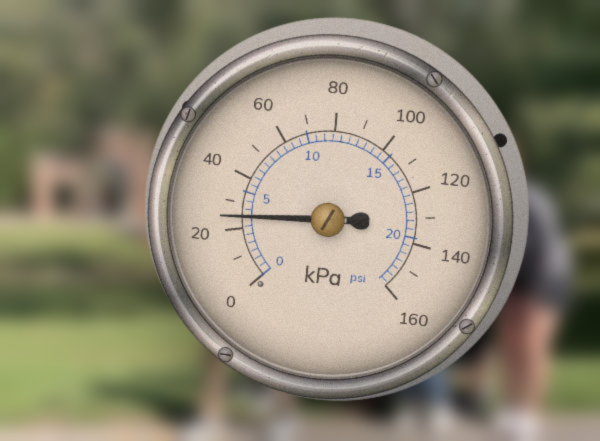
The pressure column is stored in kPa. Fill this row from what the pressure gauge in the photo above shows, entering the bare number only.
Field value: 25
